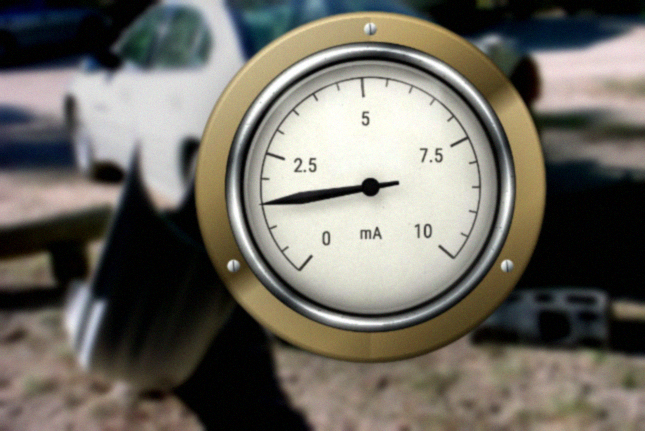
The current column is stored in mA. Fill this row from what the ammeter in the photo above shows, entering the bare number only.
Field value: 1.5
